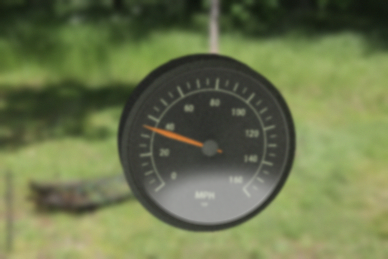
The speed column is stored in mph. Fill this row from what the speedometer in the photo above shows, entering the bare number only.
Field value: 35
